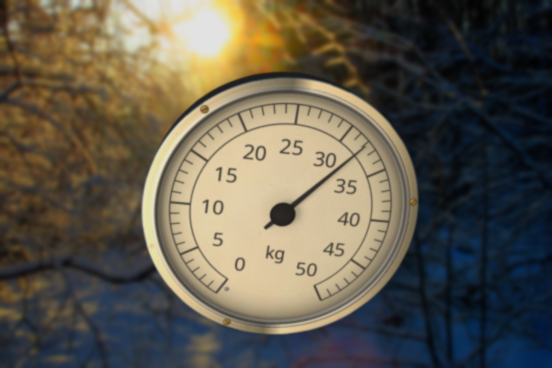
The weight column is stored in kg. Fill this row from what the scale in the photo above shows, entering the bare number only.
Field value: 32
